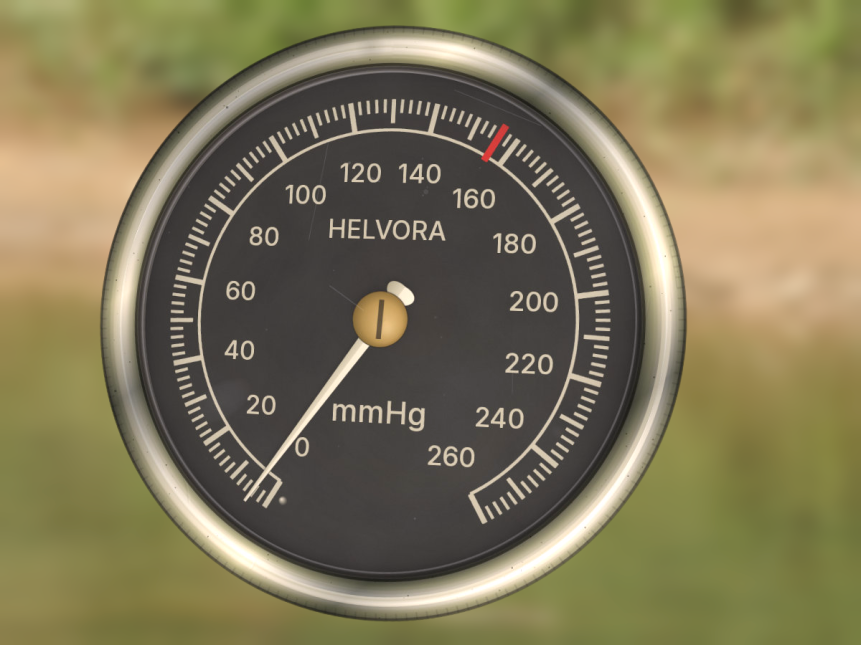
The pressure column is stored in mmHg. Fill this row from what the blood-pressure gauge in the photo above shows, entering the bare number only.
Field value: 4
